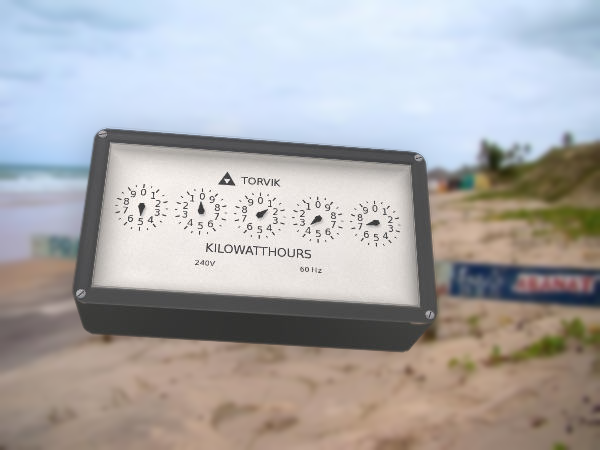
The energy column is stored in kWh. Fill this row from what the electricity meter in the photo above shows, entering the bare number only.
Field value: 50137
